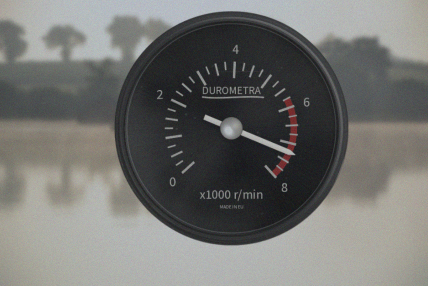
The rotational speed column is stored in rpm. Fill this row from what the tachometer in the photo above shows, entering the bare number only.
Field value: 7250
